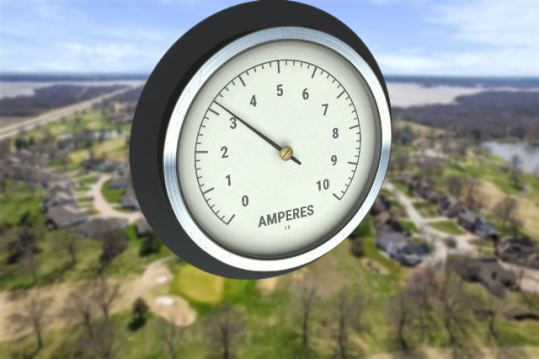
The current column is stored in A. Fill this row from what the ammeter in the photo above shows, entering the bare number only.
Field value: 3.2
